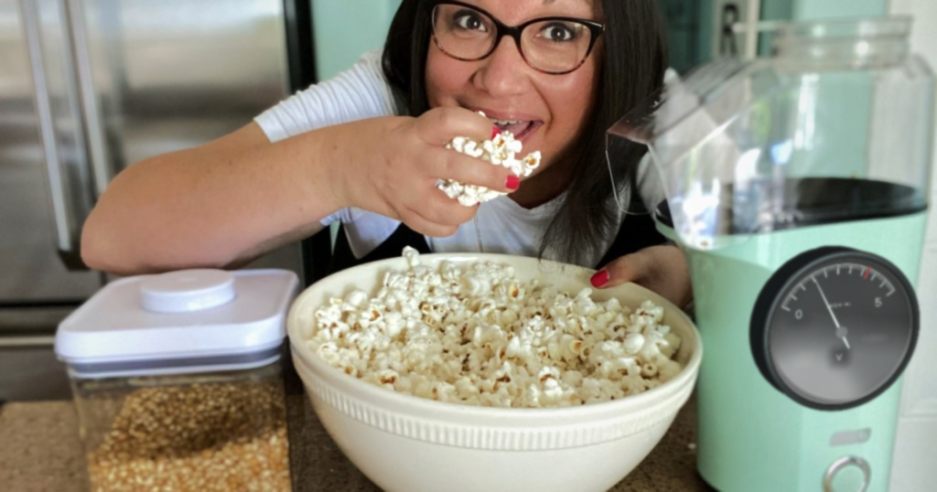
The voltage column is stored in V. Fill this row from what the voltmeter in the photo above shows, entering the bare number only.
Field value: 1.5
